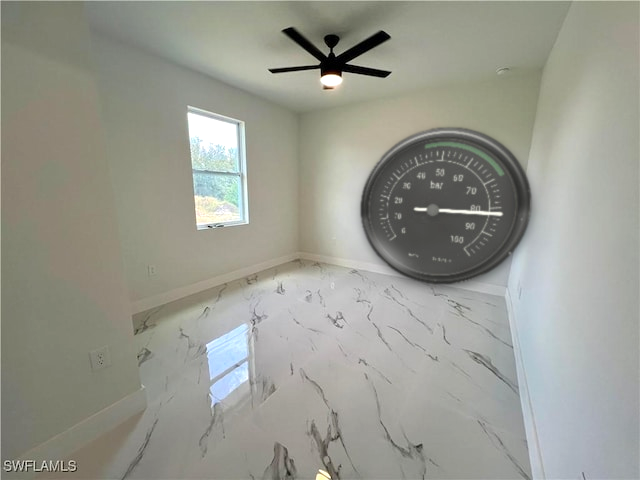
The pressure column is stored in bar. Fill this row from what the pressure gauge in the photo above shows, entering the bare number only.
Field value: 82
